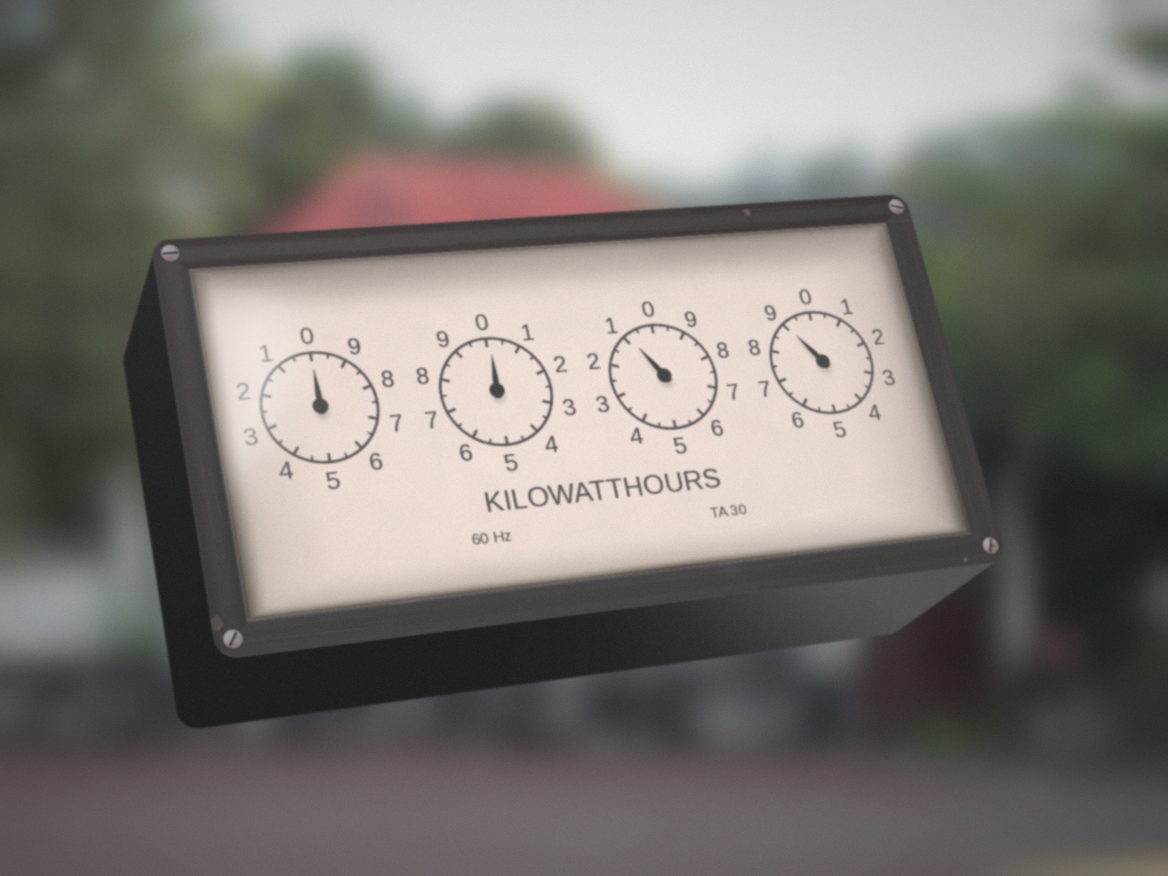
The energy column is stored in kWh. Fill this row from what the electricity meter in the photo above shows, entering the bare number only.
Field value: 9
